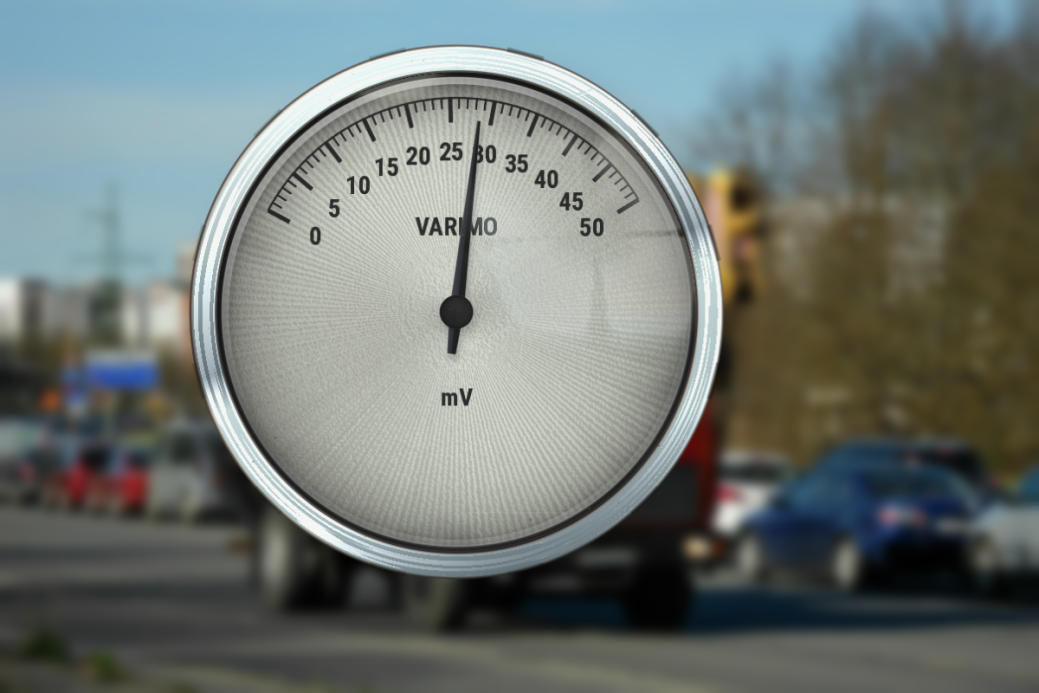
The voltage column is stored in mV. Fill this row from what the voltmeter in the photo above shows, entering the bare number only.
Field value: 28.5
